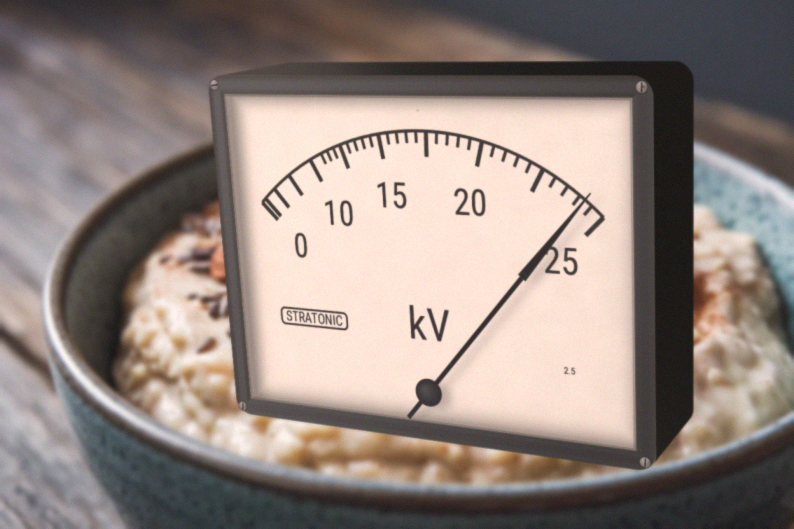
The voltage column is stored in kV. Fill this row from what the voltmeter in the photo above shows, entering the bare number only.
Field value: 24.25
